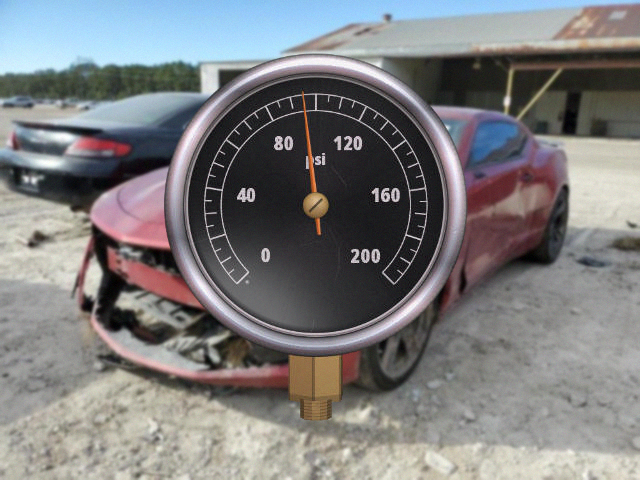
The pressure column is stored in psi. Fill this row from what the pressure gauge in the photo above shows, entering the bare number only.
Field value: 95
